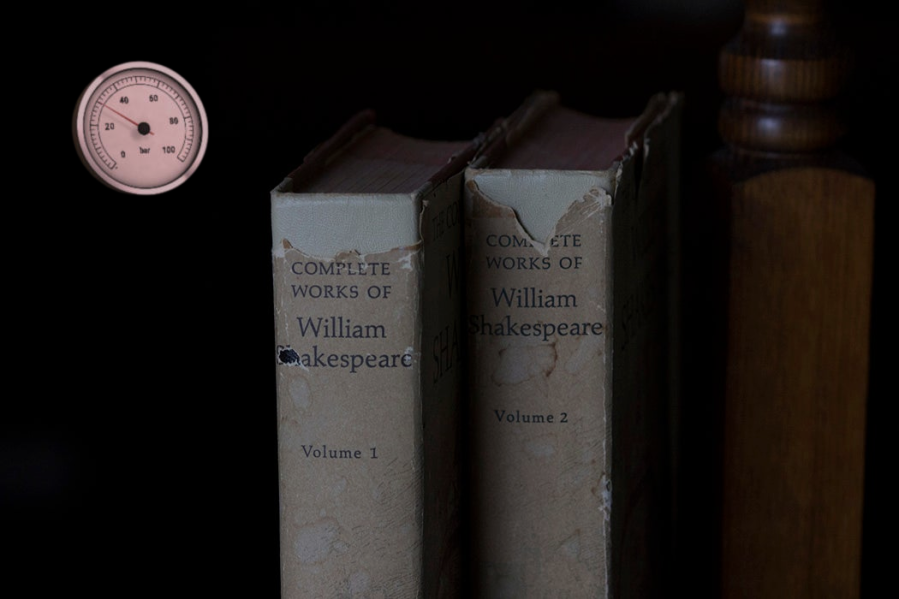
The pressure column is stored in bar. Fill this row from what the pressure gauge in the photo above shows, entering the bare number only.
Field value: 30
